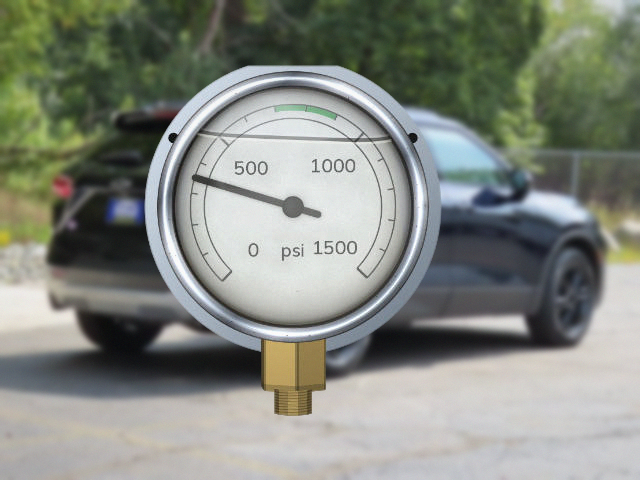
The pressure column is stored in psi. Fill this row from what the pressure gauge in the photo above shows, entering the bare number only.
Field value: 350
